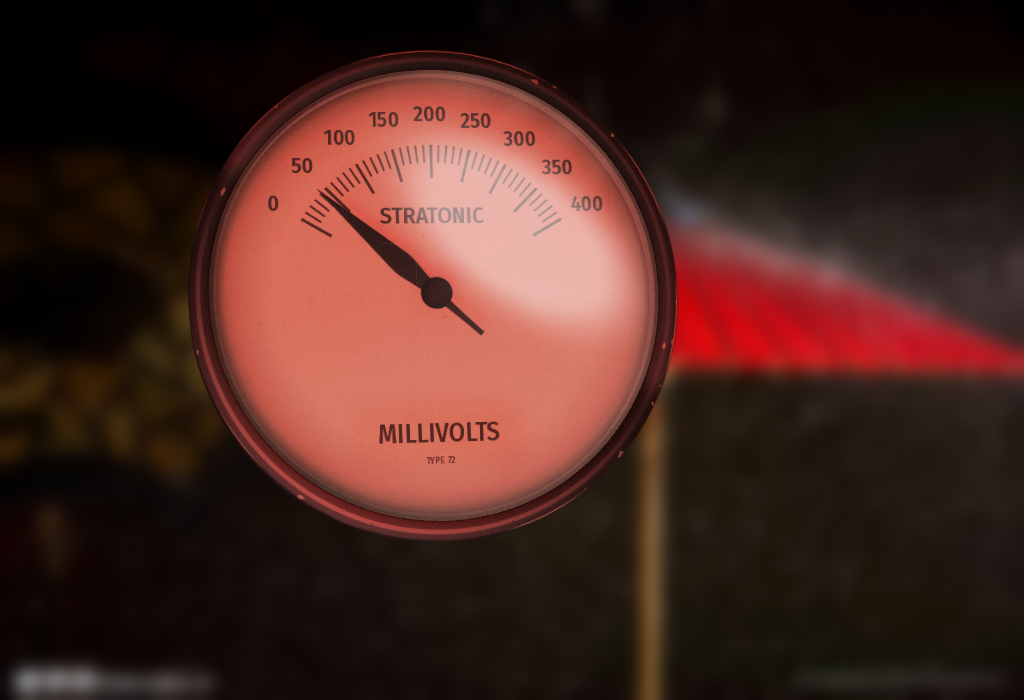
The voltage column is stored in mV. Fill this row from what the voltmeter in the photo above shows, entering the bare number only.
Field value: 40
